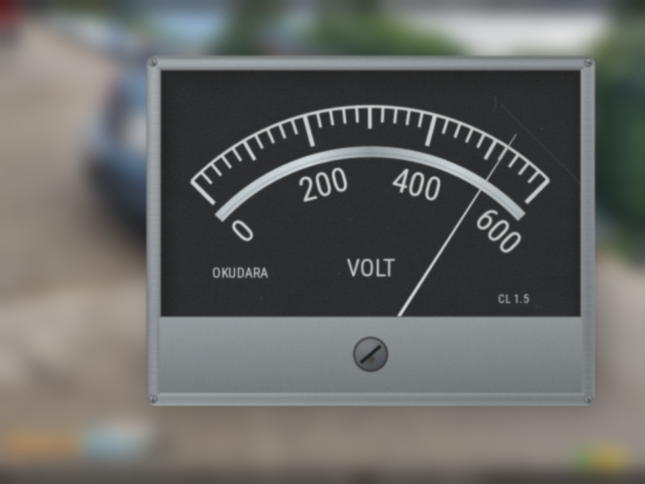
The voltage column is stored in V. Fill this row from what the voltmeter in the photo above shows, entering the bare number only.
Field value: 520
